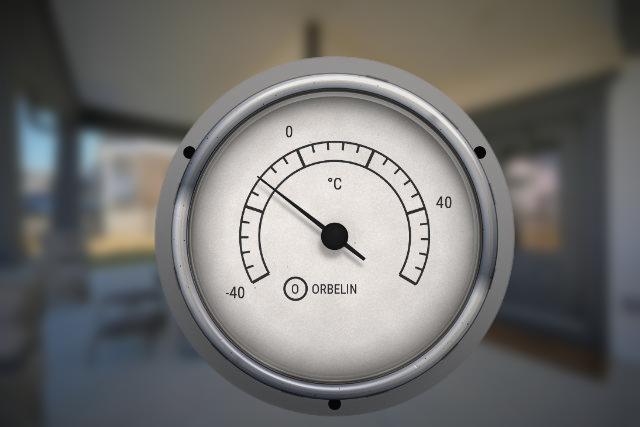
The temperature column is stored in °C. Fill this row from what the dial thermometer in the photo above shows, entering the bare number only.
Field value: -12
